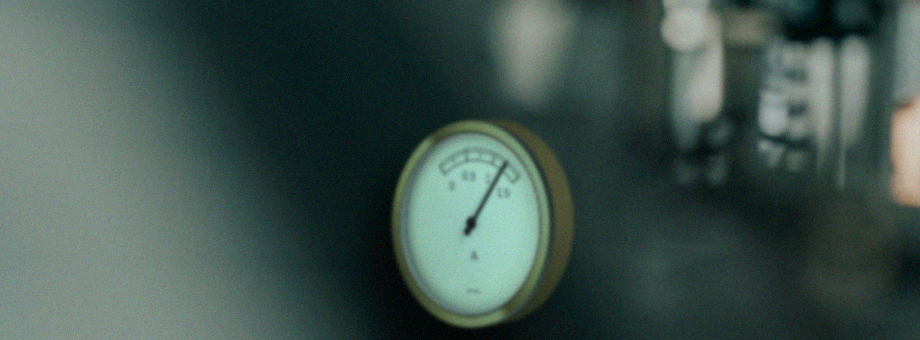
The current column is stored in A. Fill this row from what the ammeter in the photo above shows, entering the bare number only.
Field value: 1.25
